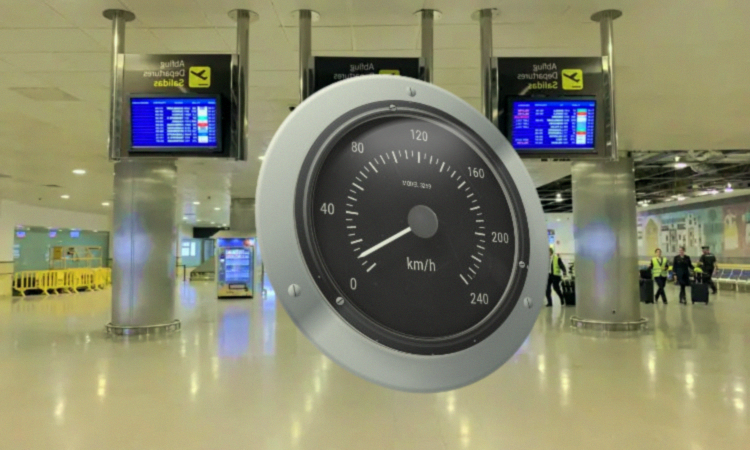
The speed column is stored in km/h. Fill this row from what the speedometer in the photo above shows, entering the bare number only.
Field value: 10
